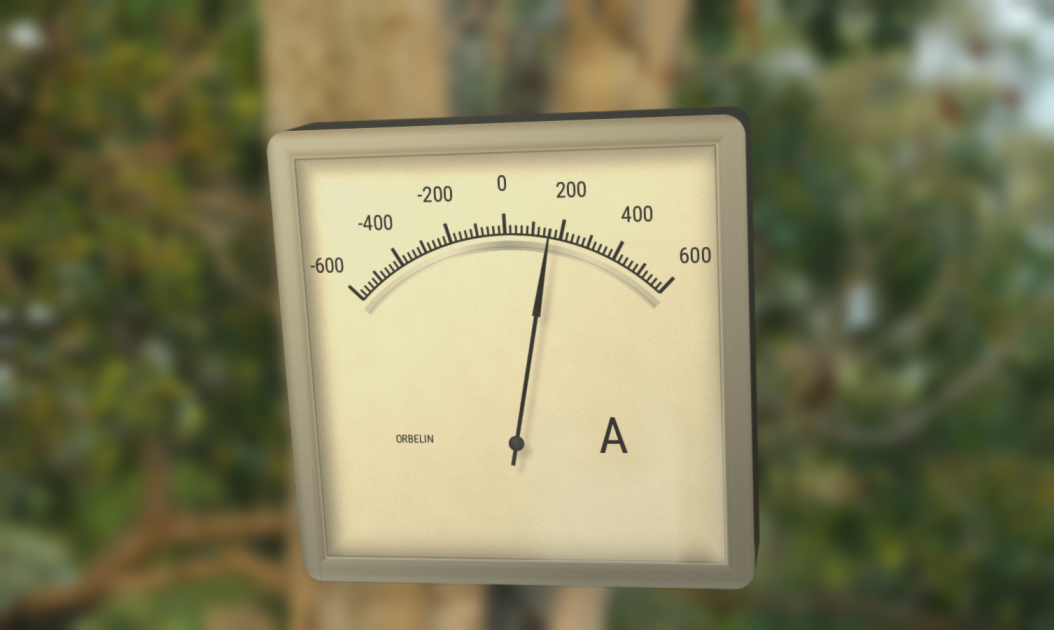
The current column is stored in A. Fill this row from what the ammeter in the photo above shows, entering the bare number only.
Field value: 160
